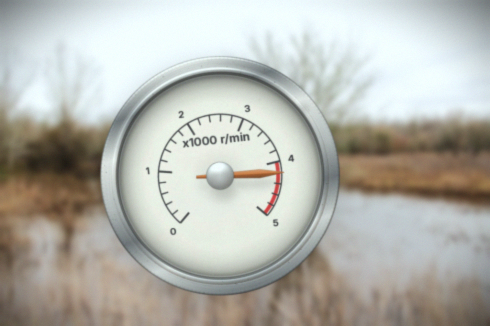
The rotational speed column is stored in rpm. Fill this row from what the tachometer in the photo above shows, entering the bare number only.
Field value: 4200
